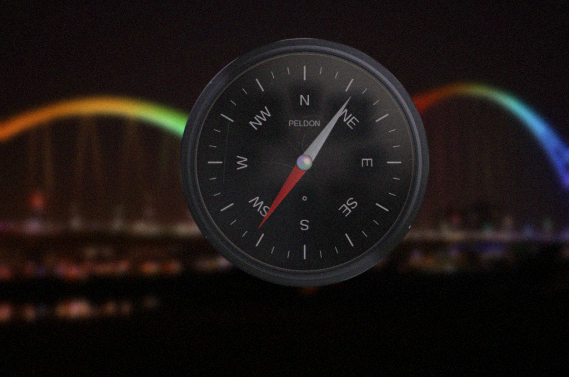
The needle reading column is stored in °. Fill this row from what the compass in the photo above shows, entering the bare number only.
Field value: 215
